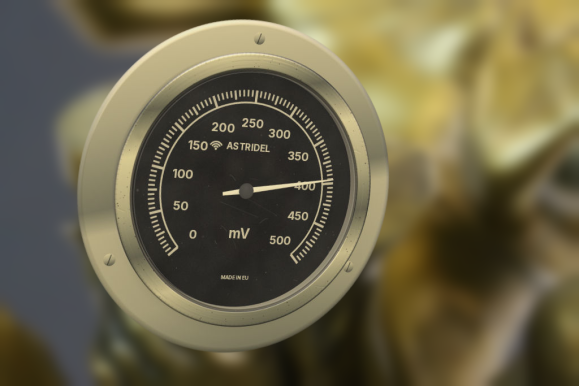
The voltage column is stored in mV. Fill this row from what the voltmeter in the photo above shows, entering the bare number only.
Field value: 395
